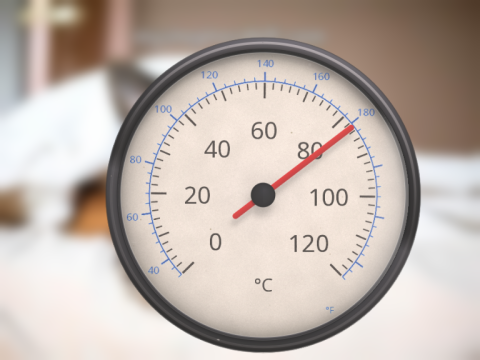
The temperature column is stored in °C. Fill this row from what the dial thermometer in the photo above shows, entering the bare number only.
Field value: 83
